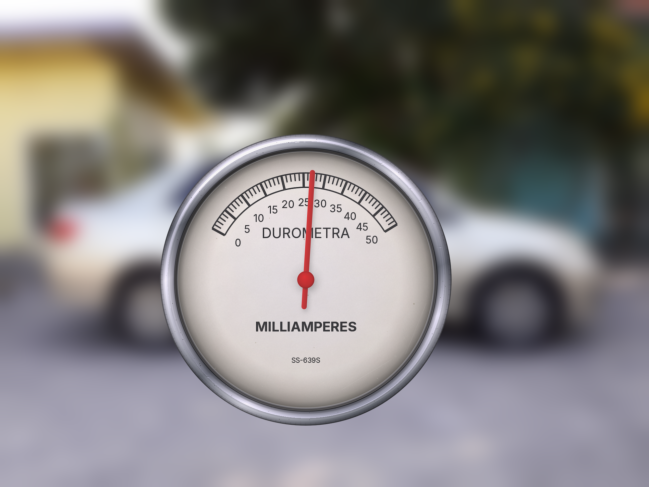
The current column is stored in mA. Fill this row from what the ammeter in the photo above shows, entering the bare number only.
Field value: 27
